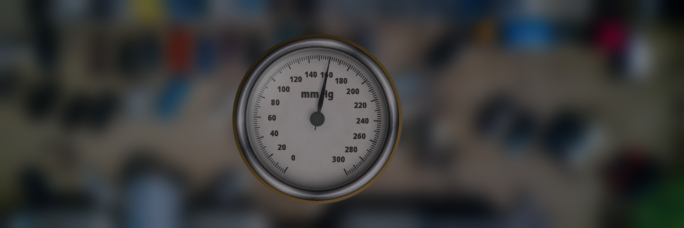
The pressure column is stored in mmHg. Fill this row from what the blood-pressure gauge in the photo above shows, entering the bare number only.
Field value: 160
